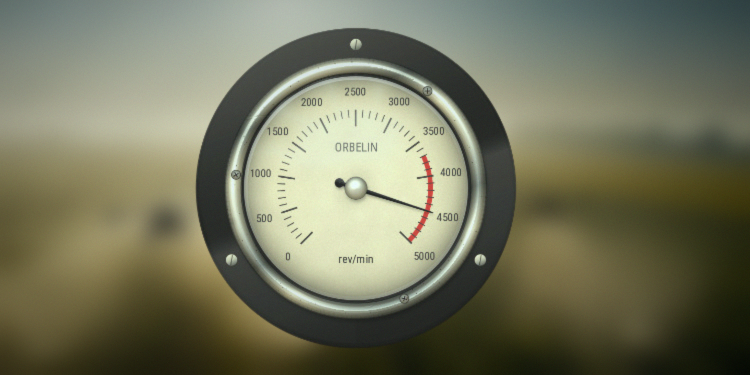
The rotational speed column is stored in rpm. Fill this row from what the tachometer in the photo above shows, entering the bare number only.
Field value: 4500
